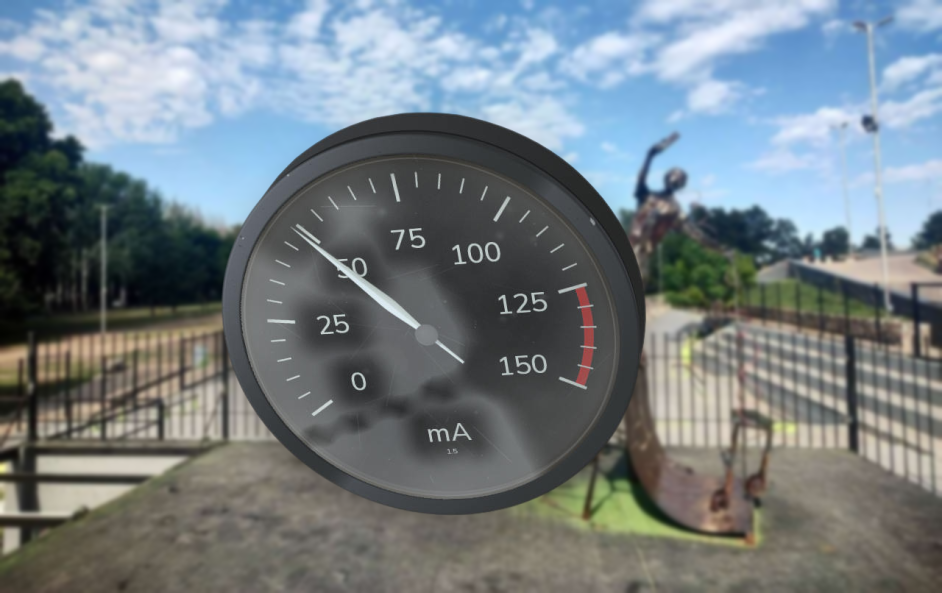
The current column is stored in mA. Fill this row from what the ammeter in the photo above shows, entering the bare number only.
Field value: 50
